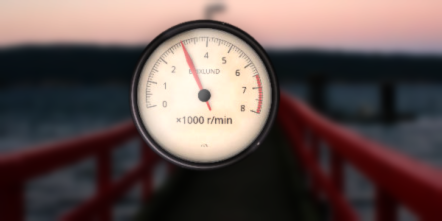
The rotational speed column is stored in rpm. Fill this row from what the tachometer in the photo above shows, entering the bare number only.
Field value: 3000
